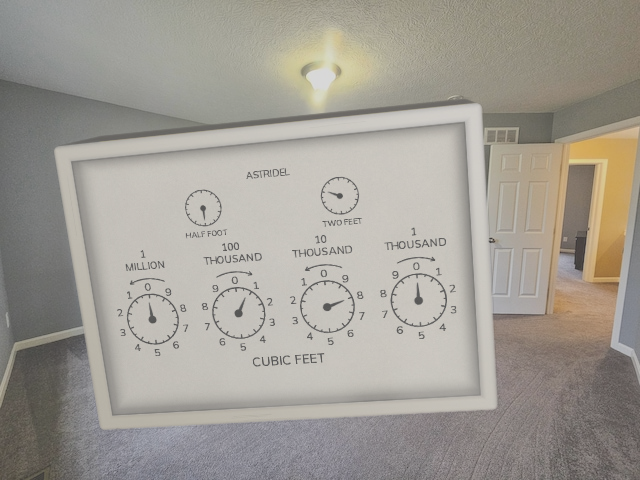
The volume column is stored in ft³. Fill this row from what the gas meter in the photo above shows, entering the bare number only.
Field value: 8000
